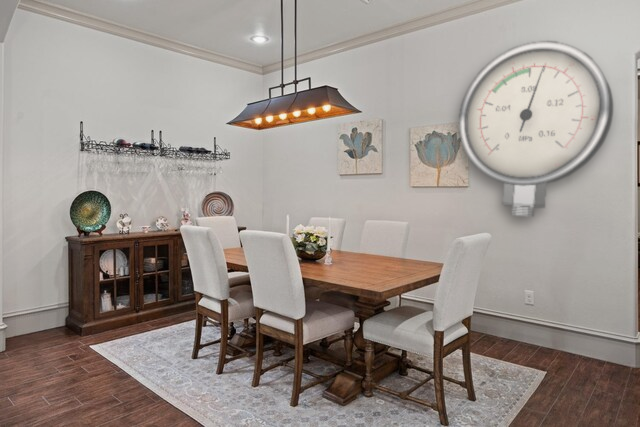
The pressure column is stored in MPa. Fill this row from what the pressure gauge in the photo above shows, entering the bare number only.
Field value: 0.09
